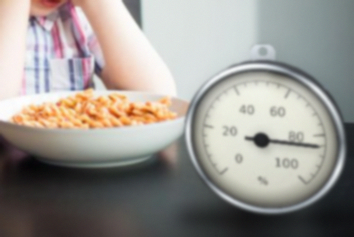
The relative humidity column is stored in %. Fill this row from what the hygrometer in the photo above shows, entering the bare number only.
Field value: 84
